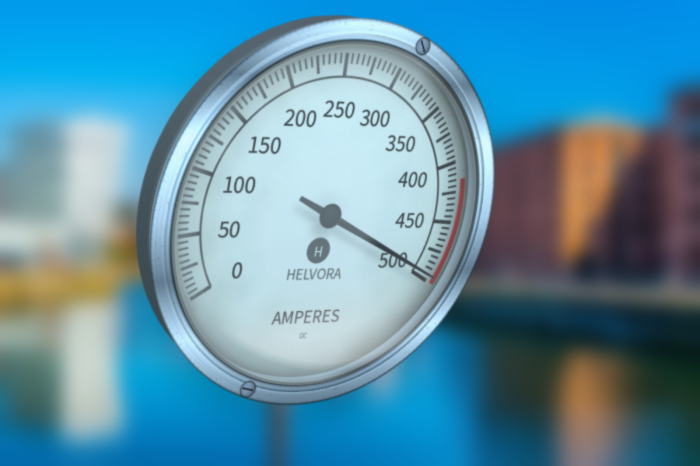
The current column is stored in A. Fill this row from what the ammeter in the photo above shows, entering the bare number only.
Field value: 495
